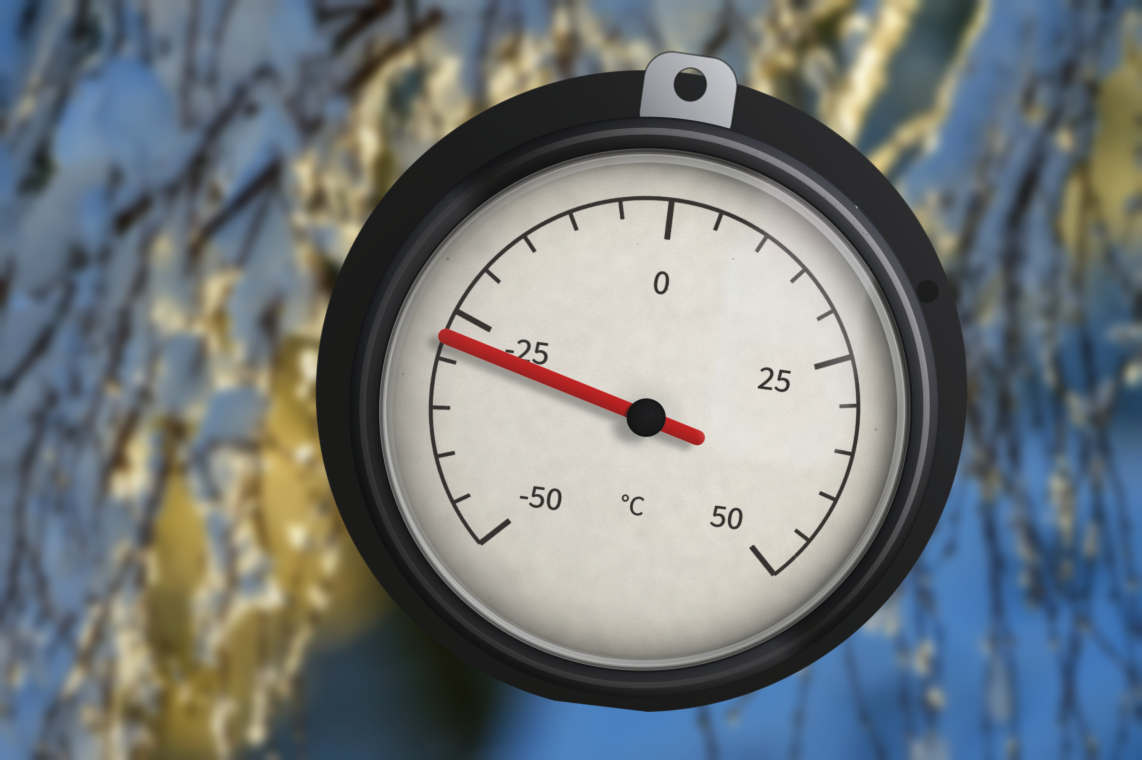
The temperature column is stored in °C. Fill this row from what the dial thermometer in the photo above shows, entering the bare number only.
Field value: -27.5
